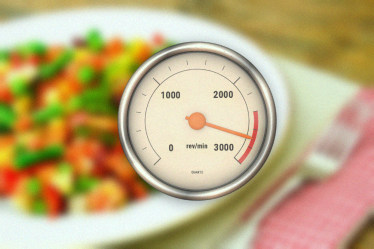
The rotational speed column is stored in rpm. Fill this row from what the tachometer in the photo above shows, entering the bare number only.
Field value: 2700
